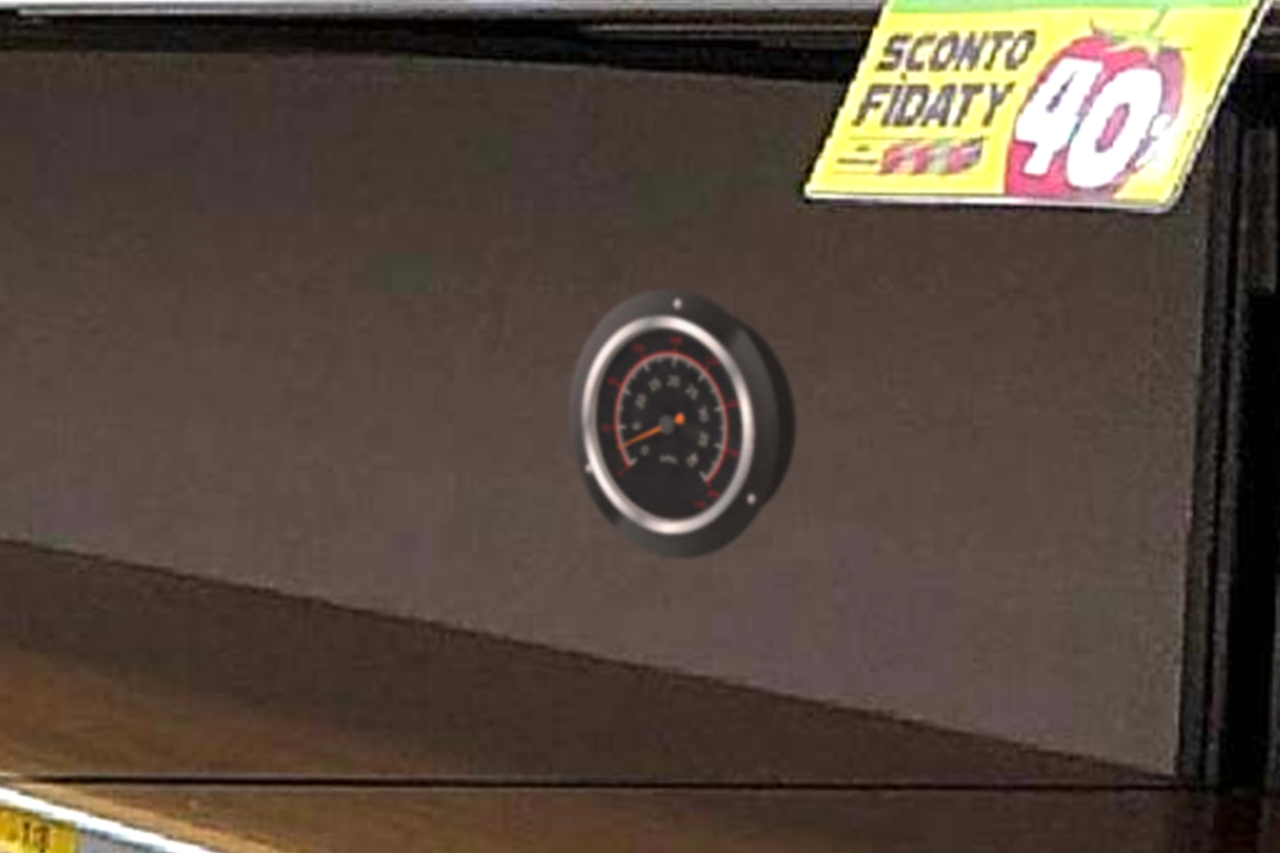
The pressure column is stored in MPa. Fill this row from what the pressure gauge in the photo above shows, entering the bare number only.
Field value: 2.5
